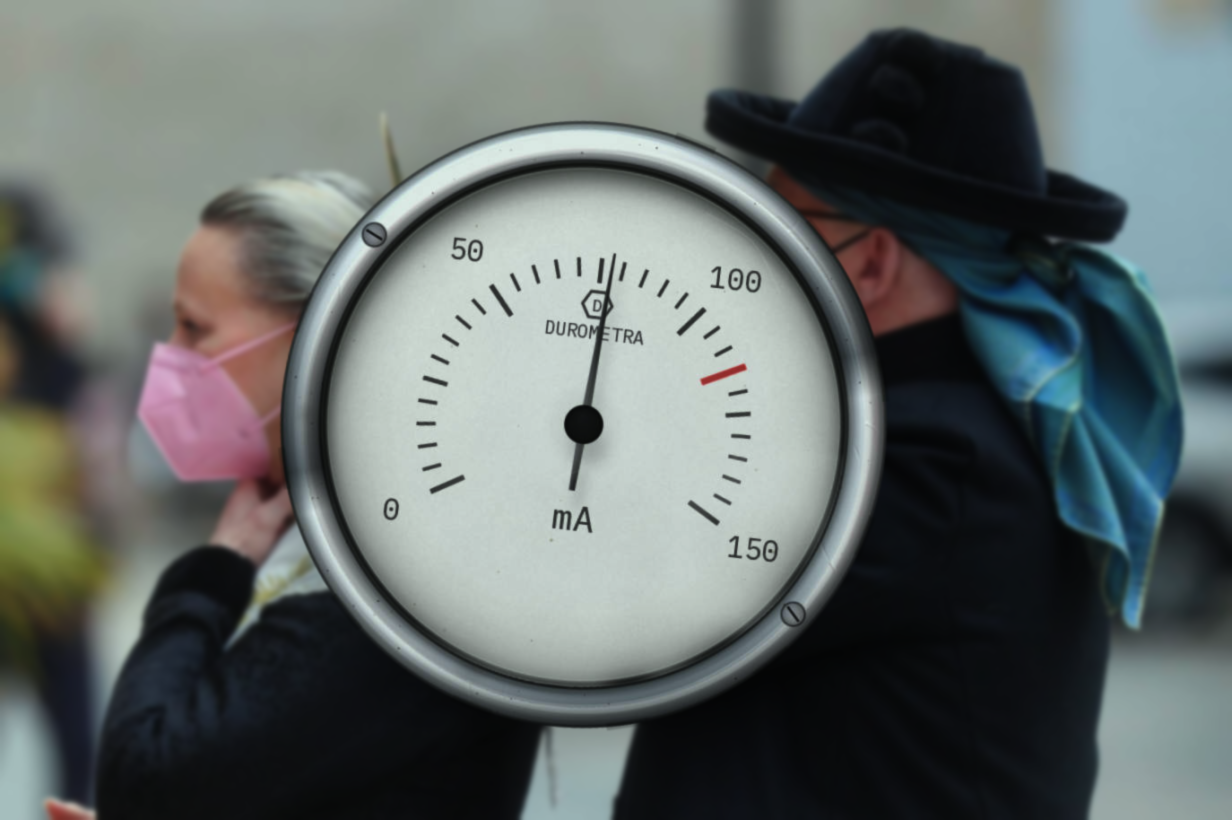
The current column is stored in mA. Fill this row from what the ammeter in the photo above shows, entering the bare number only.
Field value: 77.5
